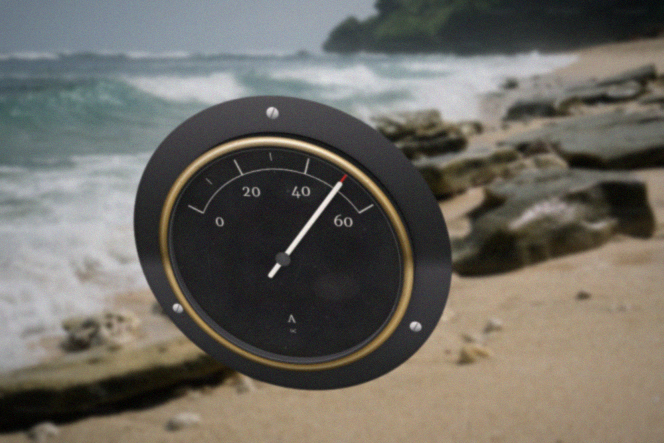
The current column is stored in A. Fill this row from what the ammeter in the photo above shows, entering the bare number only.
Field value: 50
